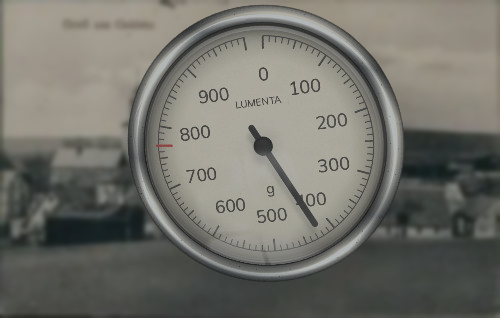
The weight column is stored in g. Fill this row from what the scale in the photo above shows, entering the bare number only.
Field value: 420
